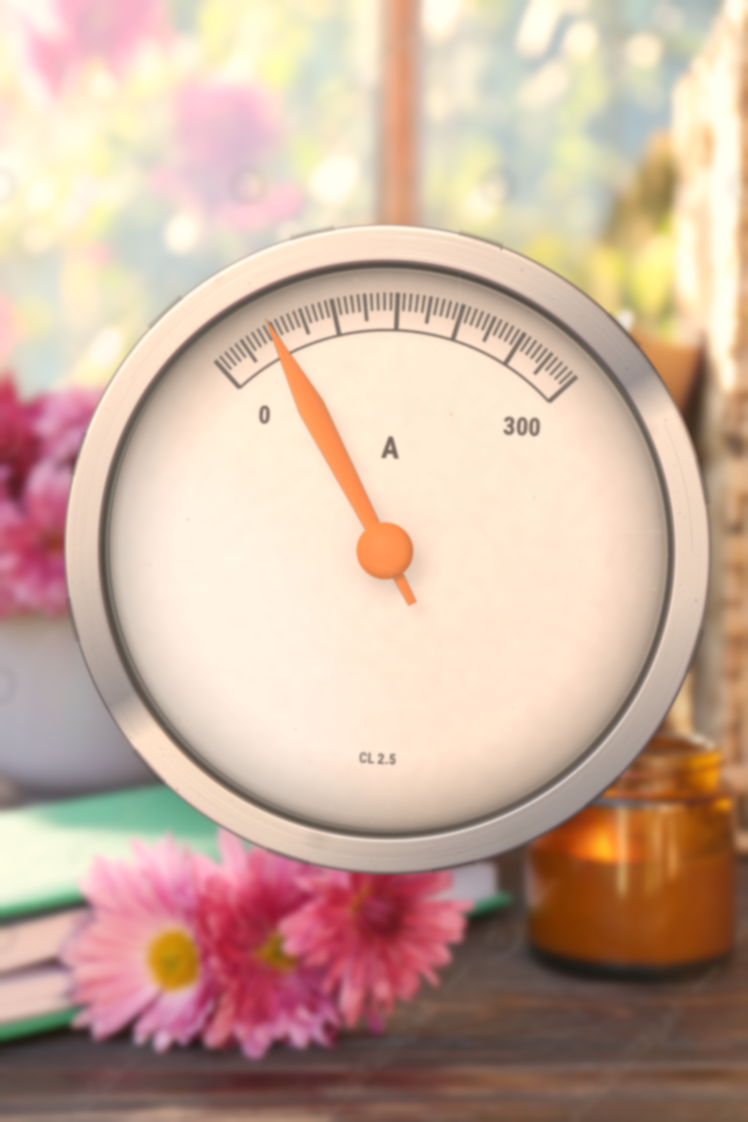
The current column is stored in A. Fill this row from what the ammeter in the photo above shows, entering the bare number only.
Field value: 50
